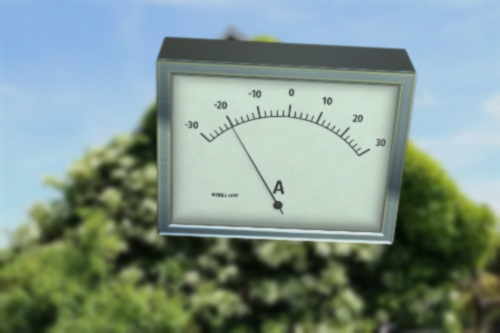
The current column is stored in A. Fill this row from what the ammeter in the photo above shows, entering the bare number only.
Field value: -20
